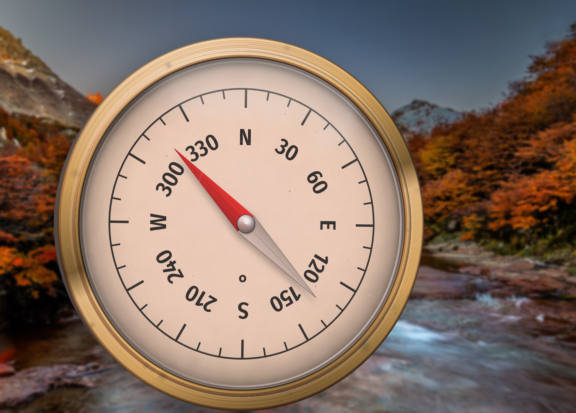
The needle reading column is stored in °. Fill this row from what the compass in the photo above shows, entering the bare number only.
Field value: 315
